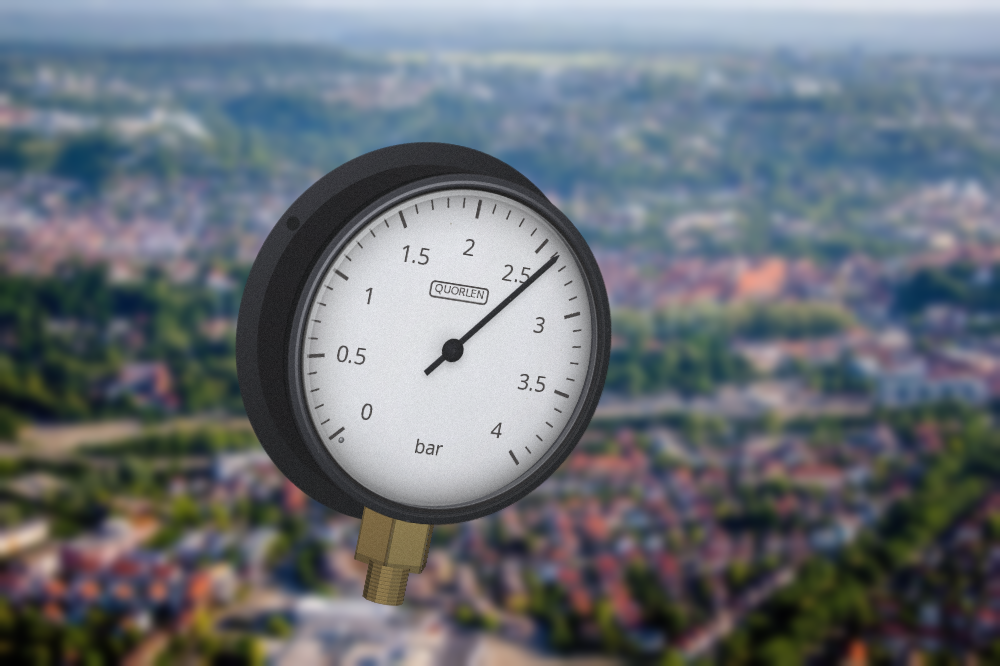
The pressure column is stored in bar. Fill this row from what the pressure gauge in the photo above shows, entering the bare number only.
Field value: 2.6
